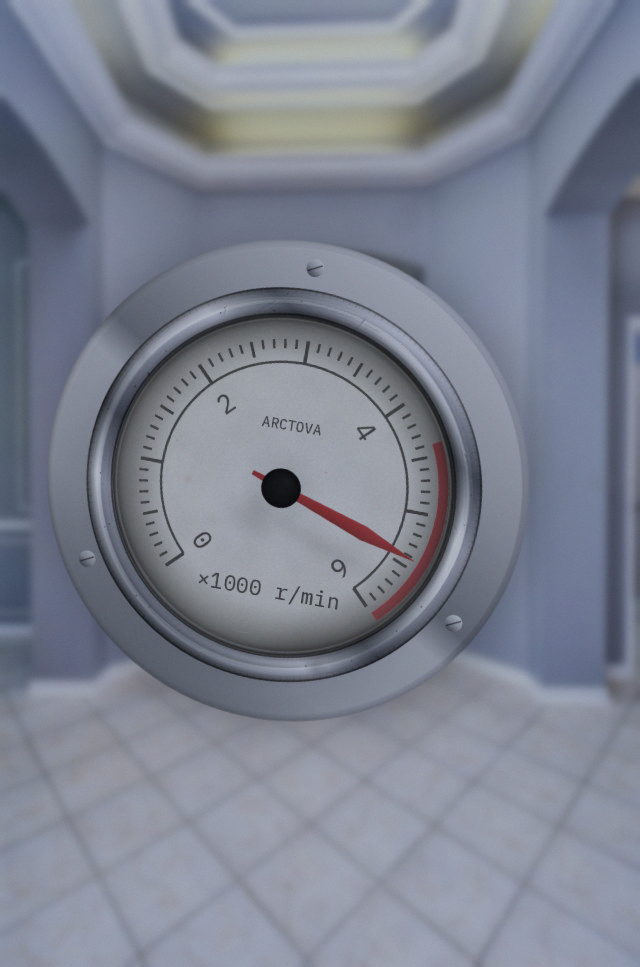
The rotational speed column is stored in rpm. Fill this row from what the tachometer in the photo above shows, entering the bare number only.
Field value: 5400
